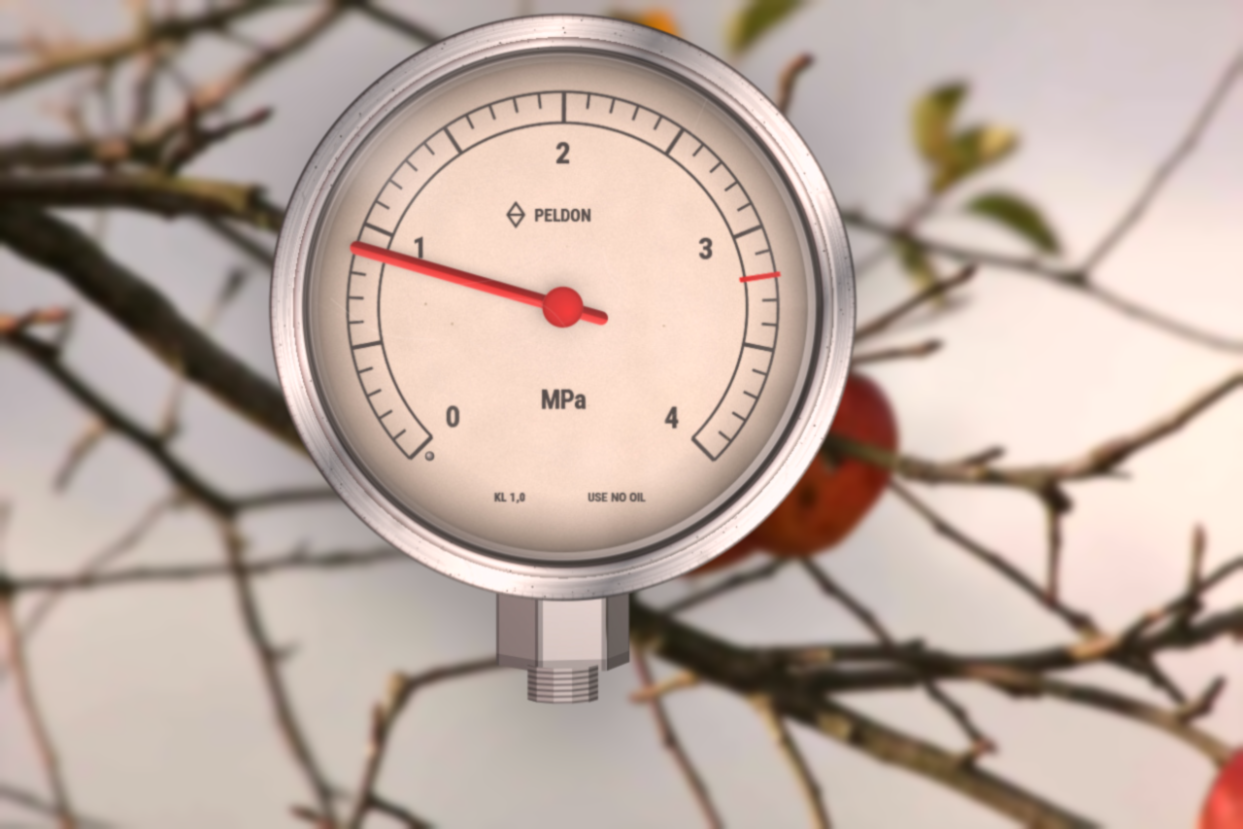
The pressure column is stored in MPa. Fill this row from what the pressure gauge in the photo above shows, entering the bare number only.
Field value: 0.9
